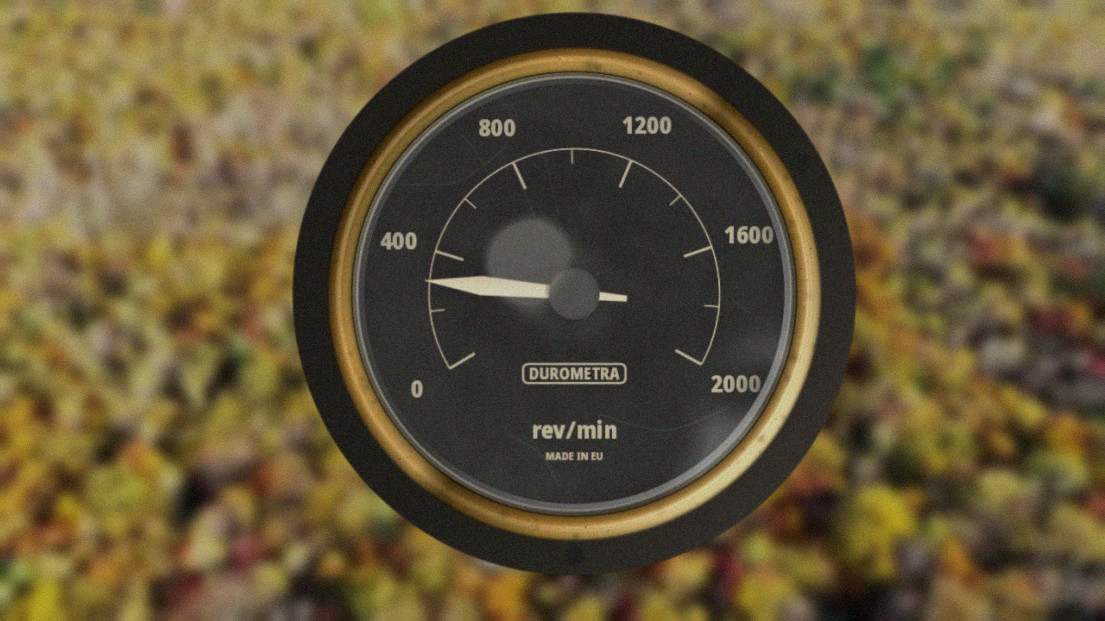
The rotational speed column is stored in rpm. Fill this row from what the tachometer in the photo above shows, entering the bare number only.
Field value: 300
